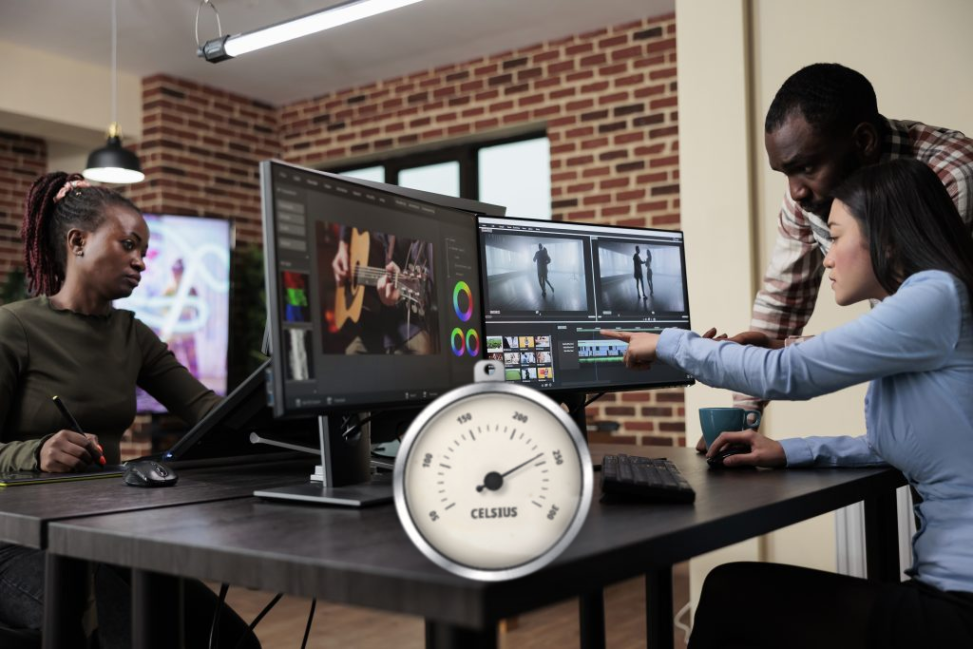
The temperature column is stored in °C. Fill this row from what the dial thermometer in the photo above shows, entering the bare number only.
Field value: 240
